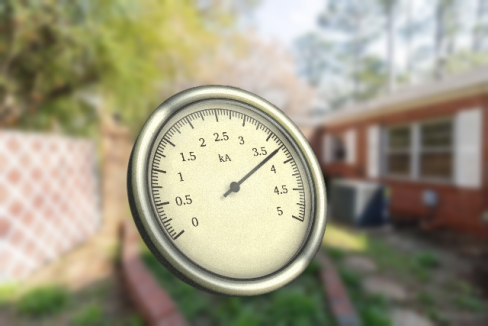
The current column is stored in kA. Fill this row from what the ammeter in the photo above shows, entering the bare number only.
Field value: 3.75
